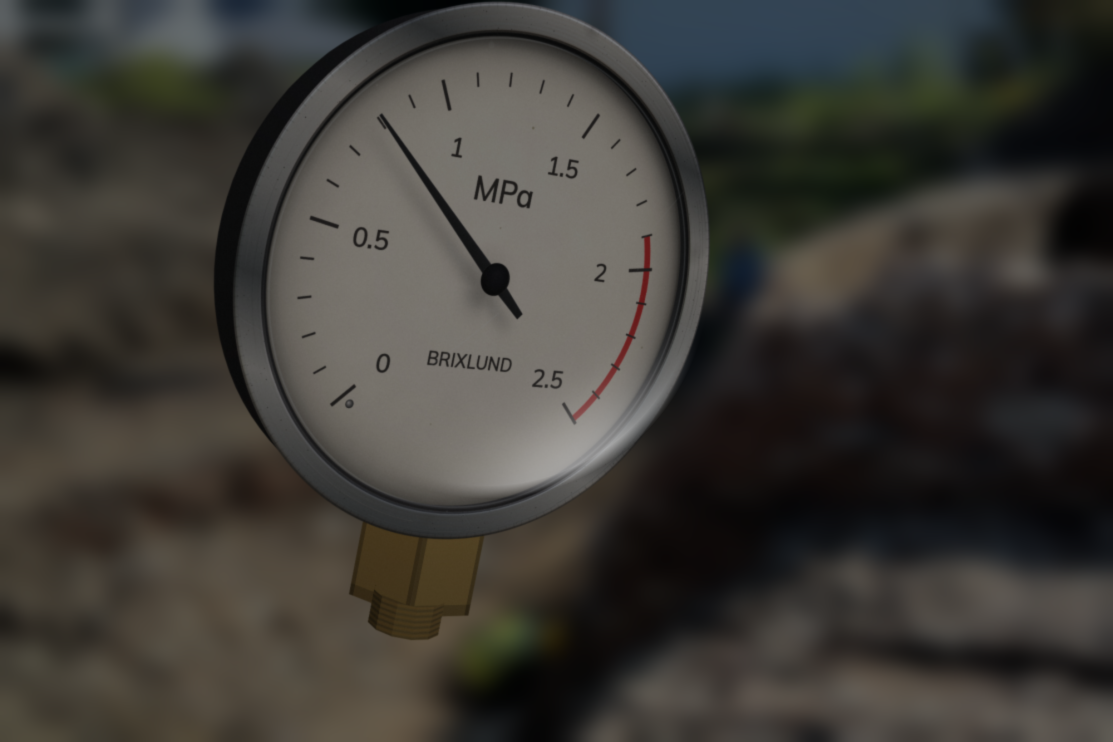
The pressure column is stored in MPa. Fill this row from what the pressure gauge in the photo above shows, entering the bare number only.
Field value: 0.8
